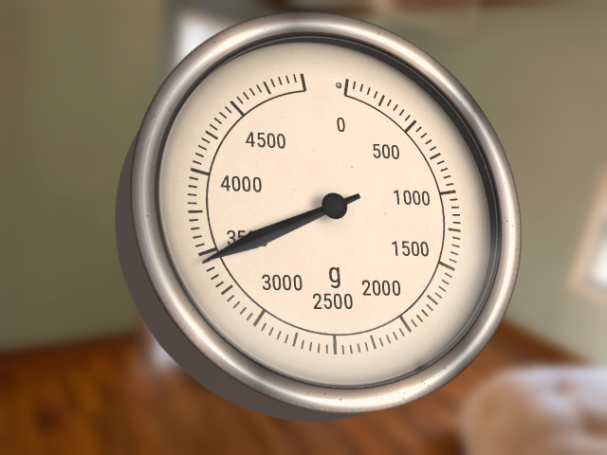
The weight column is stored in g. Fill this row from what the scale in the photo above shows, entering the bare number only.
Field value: 3450
